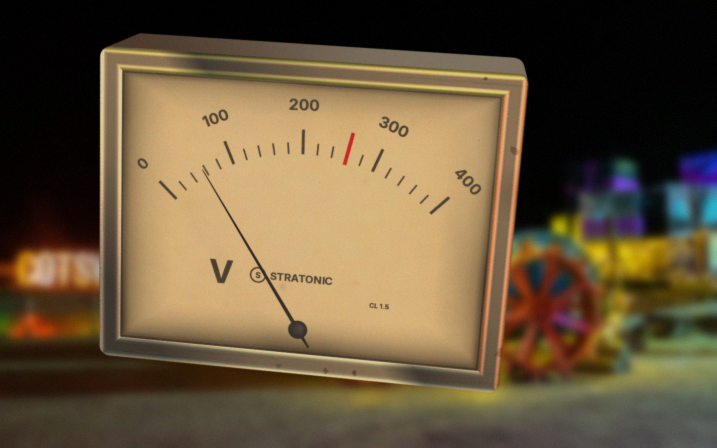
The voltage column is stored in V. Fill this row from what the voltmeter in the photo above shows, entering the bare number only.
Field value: 60
